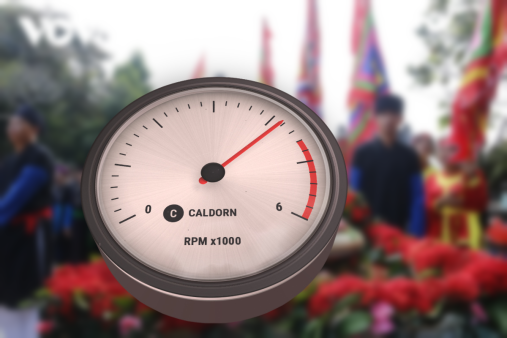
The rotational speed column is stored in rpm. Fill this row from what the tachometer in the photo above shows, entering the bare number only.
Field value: 4200
